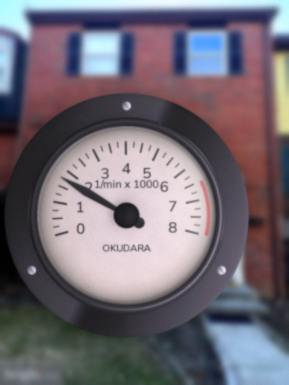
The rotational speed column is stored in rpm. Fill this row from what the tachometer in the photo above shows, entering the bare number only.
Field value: 1750
